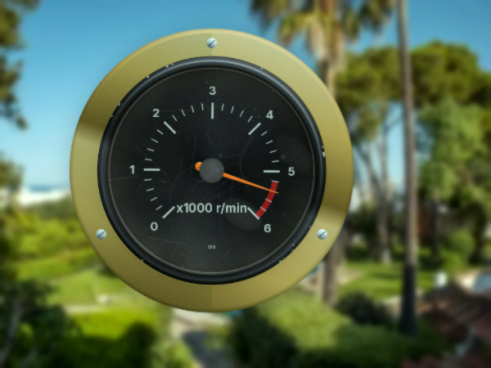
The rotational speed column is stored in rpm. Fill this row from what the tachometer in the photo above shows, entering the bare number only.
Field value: 5400
